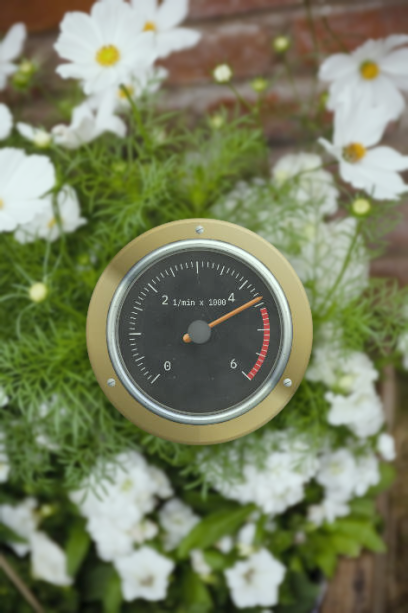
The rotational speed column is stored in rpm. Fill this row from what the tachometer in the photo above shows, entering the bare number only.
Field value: 4400
